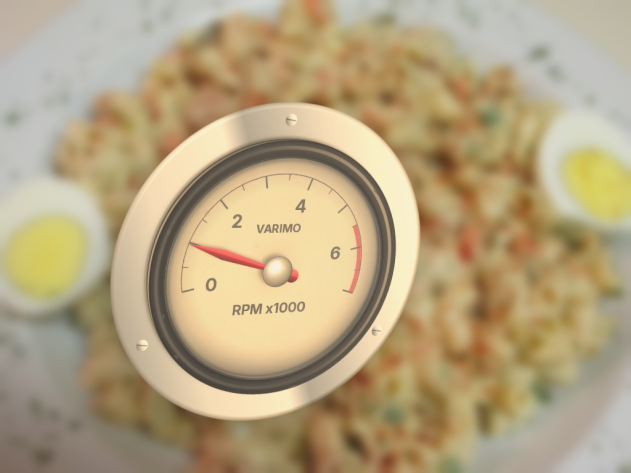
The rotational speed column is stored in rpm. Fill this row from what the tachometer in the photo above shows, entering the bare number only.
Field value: 1000
